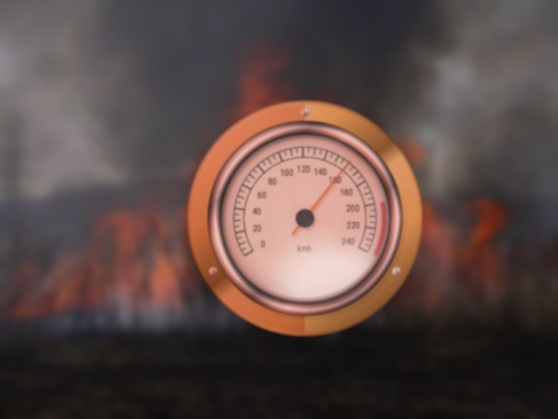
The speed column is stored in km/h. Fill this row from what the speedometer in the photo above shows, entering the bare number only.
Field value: 160
